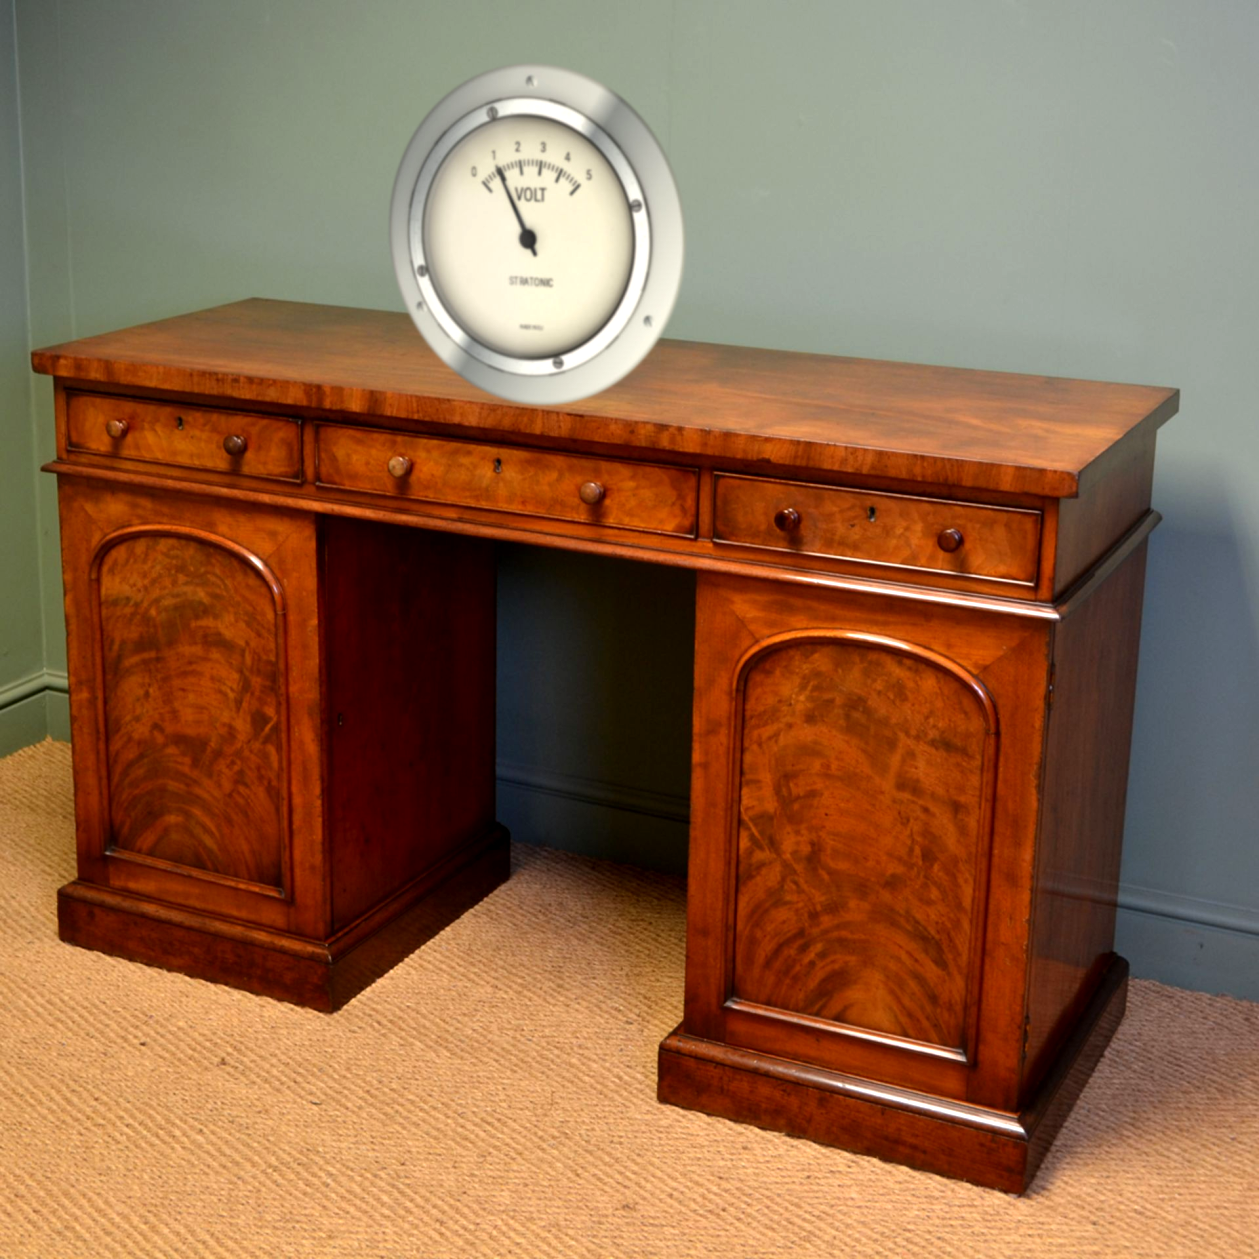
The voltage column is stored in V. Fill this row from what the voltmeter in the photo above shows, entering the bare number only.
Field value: 1
